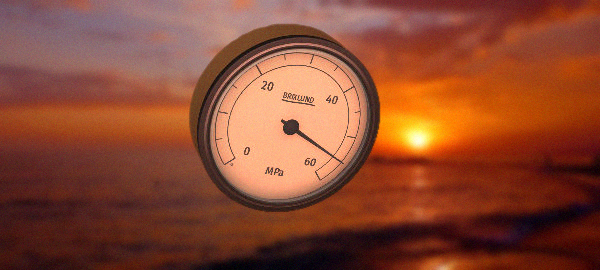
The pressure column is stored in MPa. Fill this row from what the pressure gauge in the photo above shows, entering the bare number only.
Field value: 55
